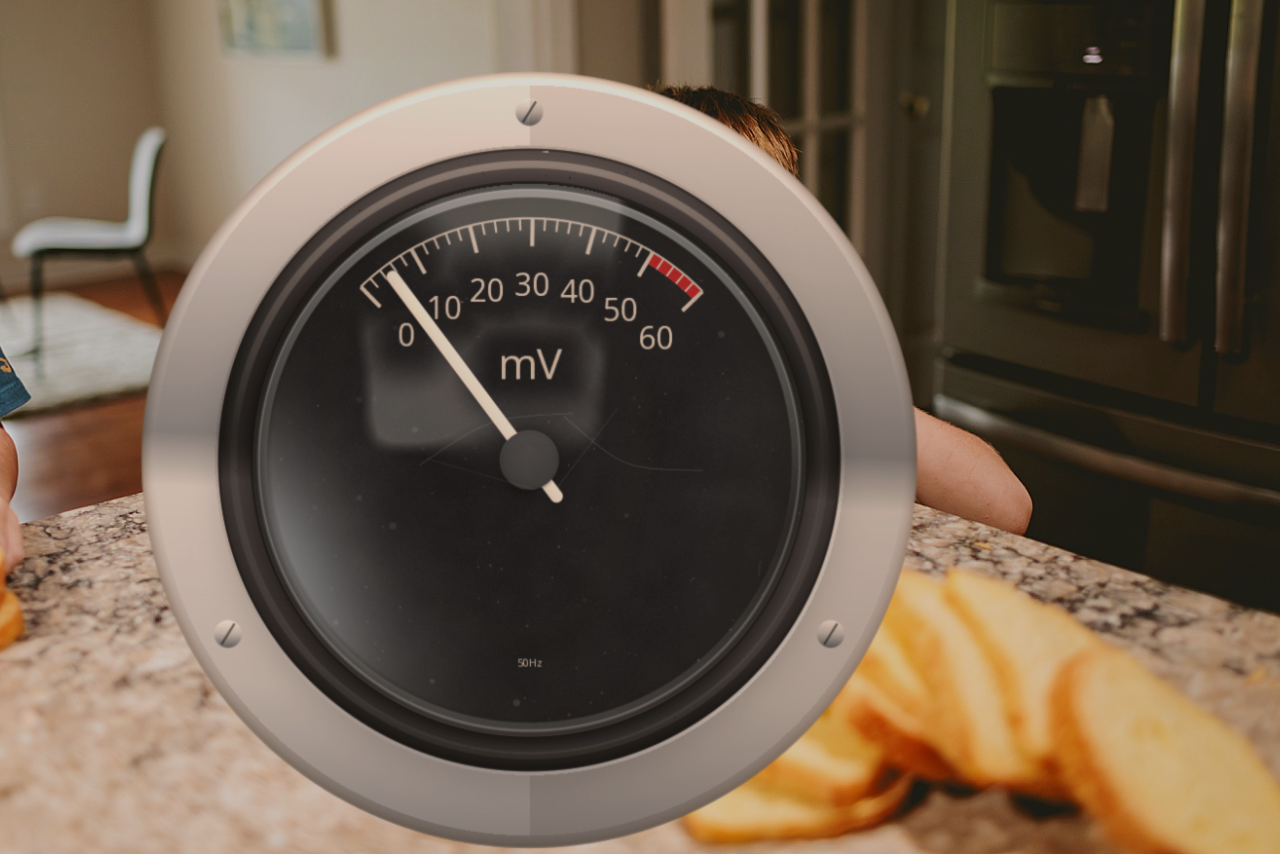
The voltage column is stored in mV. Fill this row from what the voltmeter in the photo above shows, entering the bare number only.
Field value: 5
